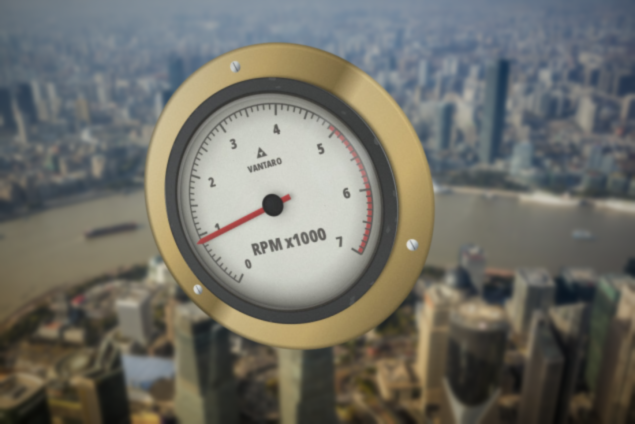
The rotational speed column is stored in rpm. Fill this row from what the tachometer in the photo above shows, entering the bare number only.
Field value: 900
